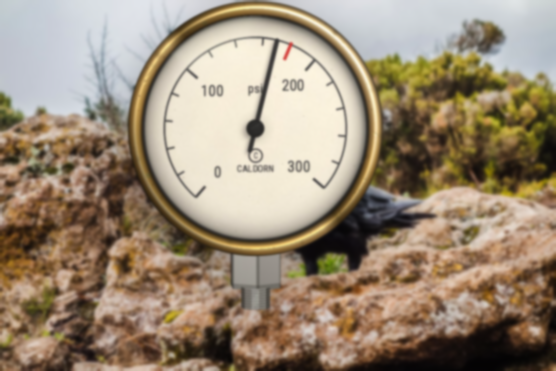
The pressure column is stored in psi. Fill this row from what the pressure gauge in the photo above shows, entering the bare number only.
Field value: 170
